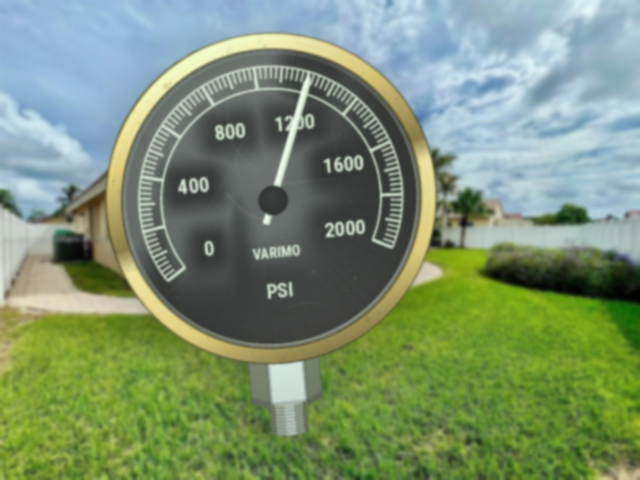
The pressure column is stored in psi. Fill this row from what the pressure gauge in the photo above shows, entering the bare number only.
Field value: 1200
